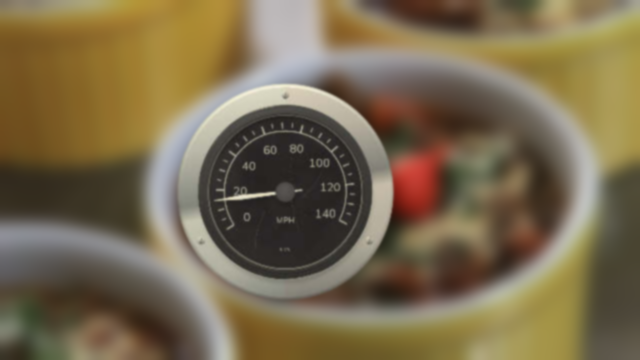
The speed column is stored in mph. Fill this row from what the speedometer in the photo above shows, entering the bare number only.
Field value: 15
